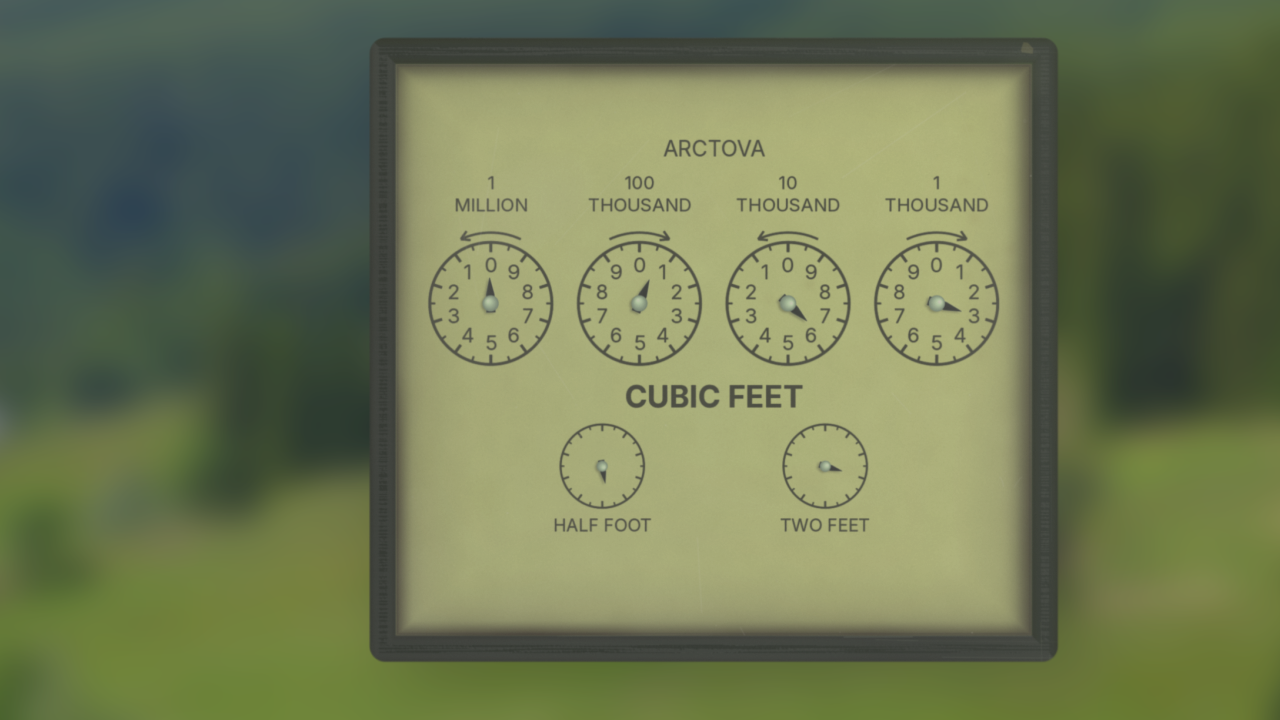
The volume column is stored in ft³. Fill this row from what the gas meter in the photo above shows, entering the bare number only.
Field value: 6300
